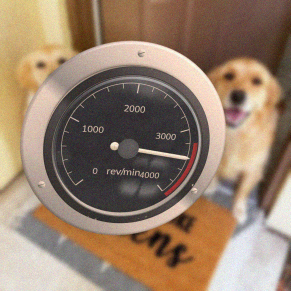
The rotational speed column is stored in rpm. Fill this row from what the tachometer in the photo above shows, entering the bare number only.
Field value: 3400
